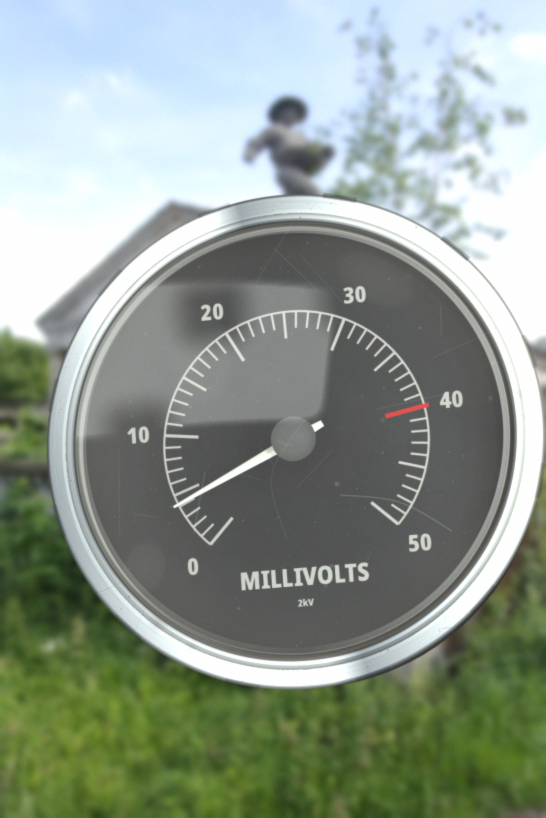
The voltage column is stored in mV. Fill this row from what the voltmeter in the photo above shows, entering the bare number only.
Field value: 4
